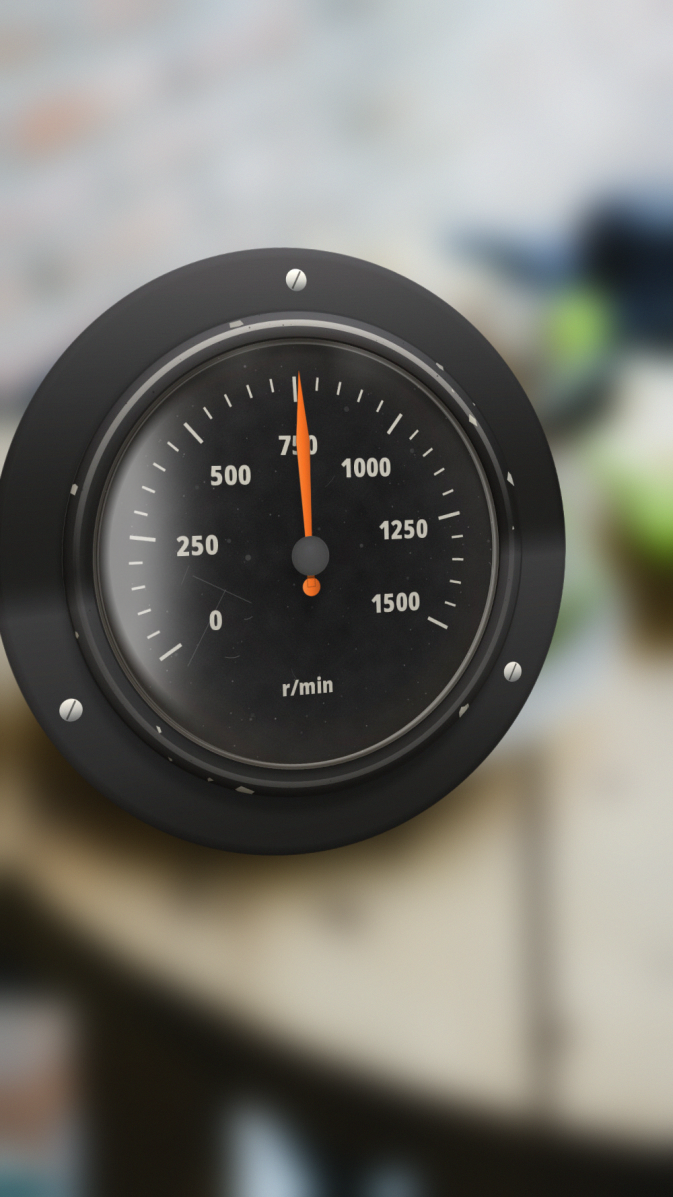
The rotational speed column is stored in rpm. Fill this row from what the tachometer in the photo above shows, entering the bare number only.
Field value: 750
